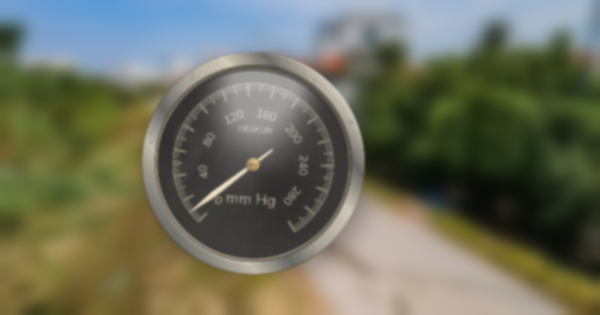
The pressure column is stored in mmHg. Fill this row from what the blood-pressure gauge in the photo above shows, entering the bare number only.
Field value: 10
